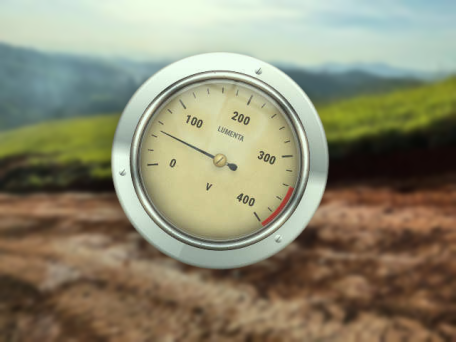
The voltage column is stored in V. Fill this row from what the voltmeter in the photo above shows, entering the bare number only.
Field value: 50
